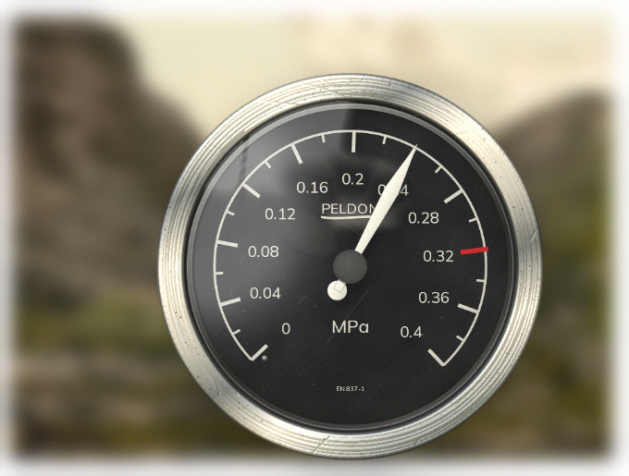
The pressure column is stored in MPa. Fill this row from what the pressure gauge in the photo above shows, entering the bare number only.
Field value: 0.24
